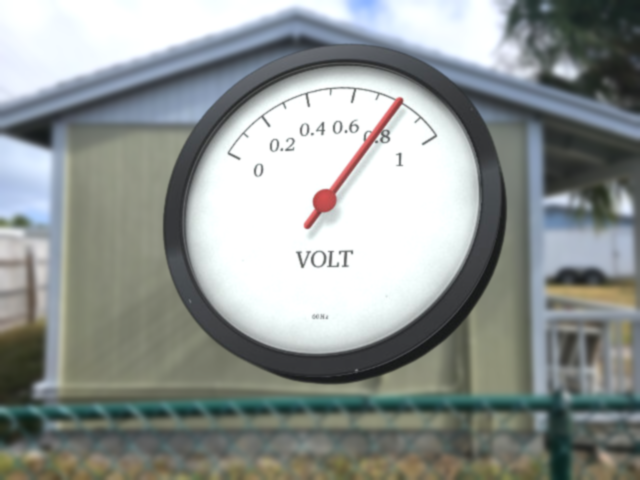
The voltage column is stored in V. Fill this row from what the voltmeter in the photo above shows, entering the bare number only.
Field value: 0.8
